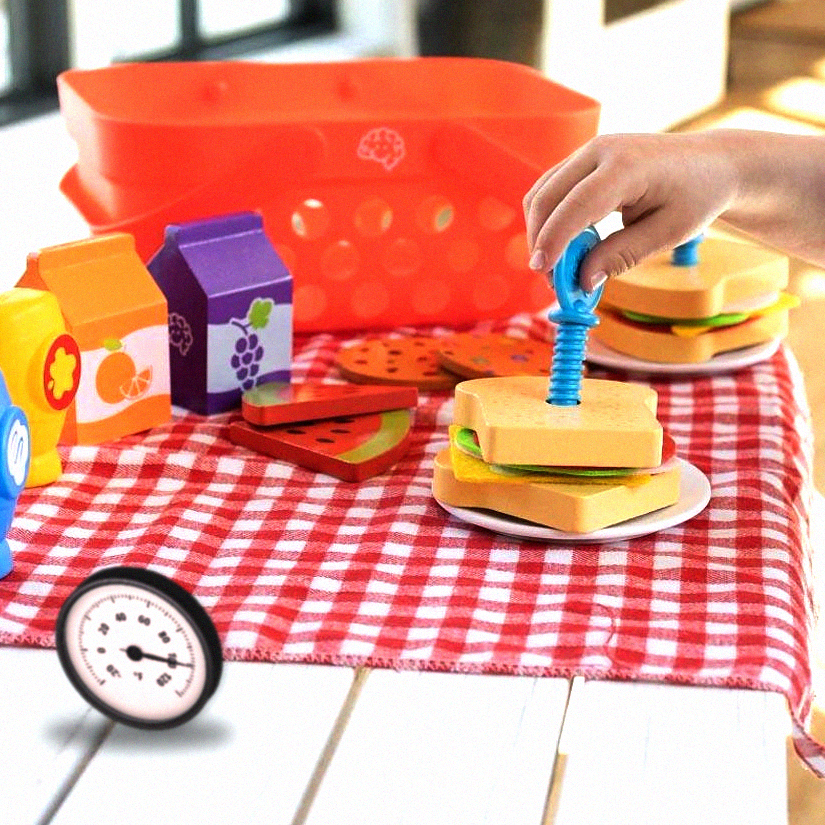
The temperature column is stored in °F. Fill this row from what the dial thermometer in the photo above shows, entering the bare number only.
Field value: 100
